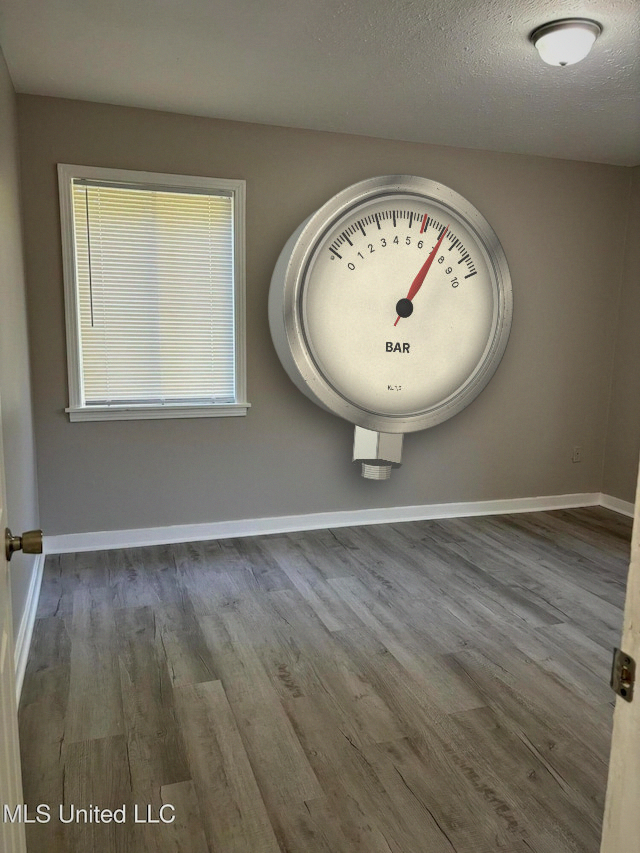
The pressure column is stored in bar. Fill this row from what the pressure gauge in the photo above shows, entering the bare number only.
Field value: 7
